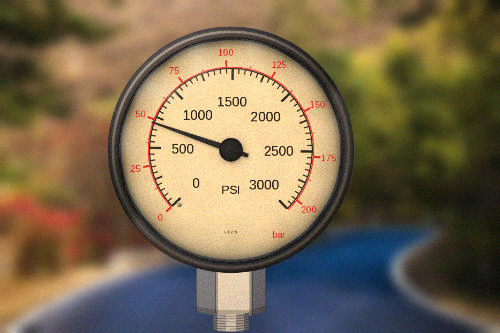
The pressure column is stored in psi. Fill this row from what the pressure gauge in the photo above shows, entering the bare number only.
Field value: 700
